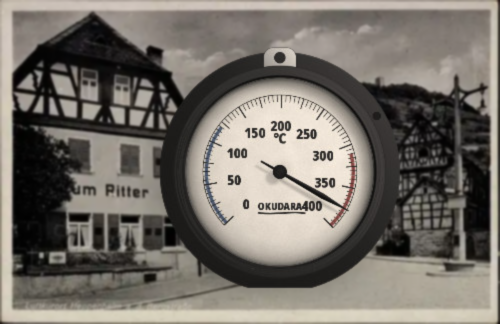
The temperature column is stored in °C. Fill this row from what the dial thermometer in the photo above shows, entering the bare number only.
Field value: 375
